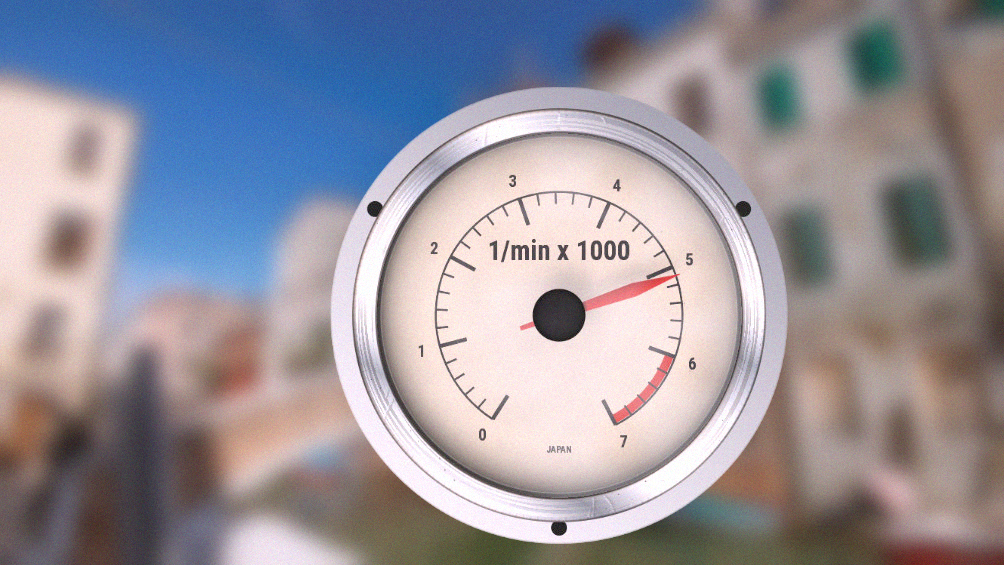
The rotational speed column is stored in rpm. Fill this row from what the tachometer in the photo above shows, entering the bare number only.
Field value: 5100
